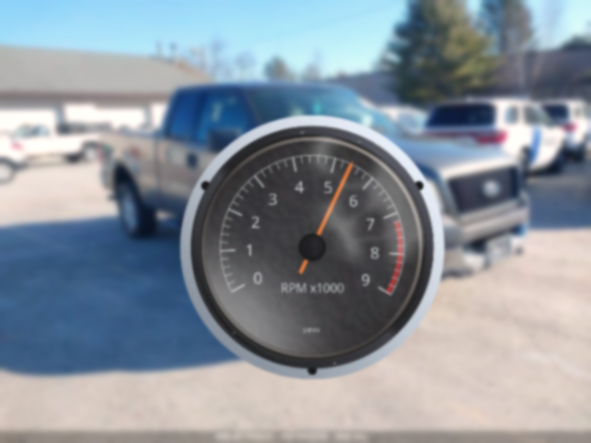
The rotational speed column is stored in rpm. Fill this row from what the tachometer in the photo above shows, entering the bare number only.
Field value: 5400
